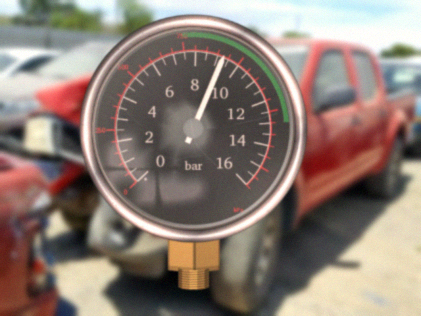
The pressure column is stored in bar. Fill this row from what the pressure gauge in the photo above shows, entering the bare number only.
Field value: 9.25
